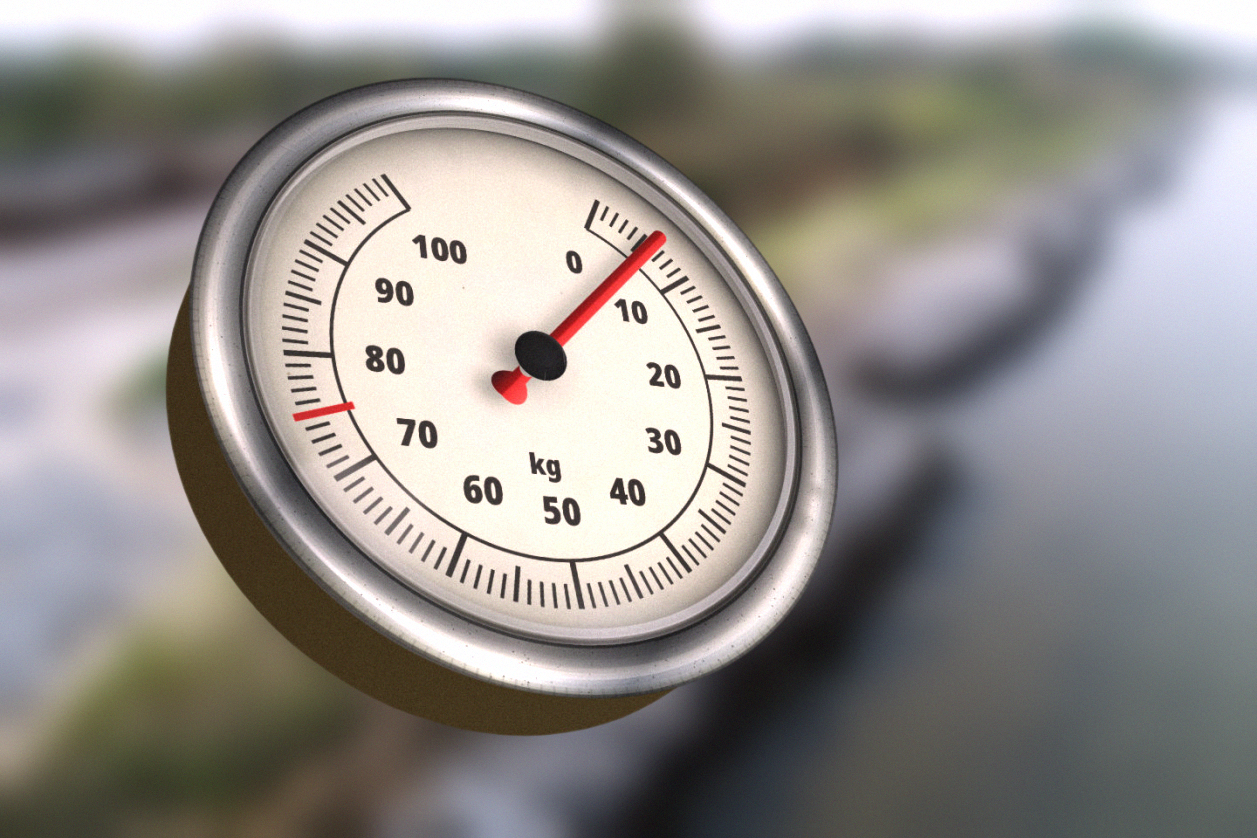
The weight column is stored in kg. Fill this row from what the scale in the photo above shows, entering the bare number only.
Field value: 6
